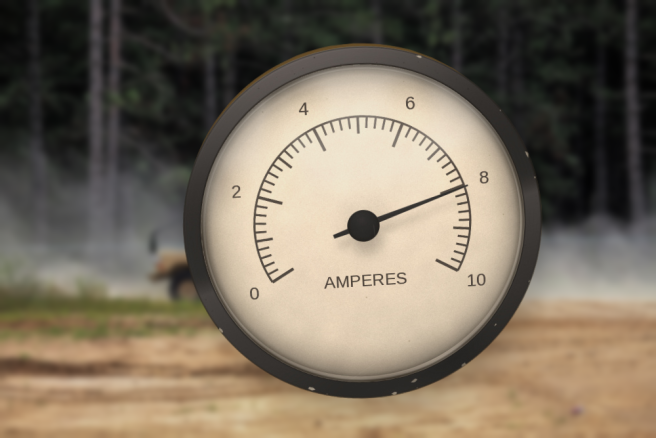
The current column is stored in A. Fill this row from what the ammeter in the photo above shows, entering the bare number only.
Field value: 8
